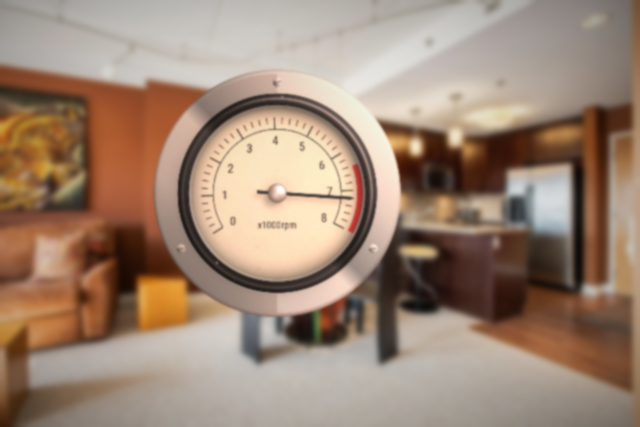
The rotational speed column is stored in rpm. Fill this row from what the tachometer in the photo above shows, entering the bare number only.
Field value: 7200
